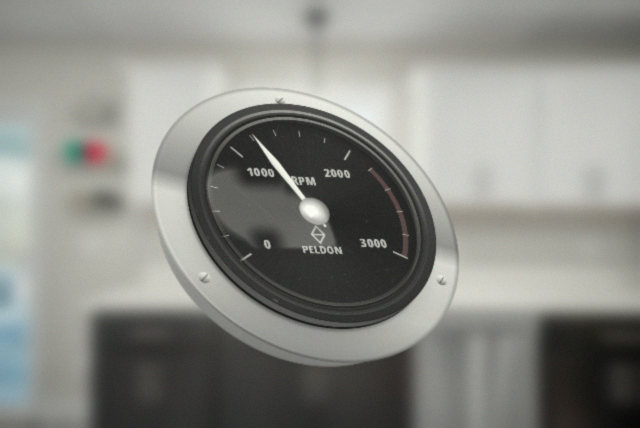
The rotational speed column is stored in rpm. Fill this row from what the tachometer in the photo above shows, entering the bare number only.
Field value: 1200
